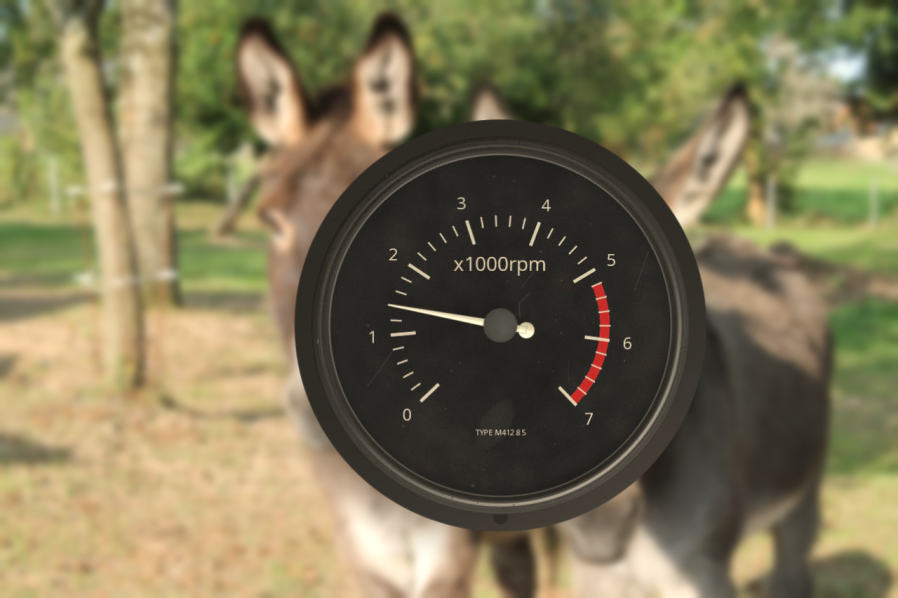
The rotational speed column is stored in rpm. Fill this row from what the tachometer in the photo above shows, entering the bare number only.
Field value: 1400
